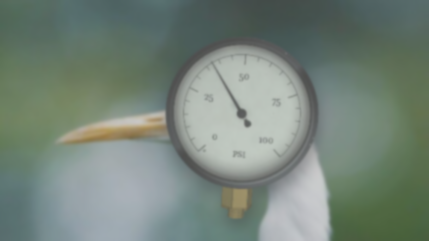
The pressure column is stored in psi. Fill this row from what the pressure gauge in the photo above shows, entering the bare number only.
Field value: 37.5
